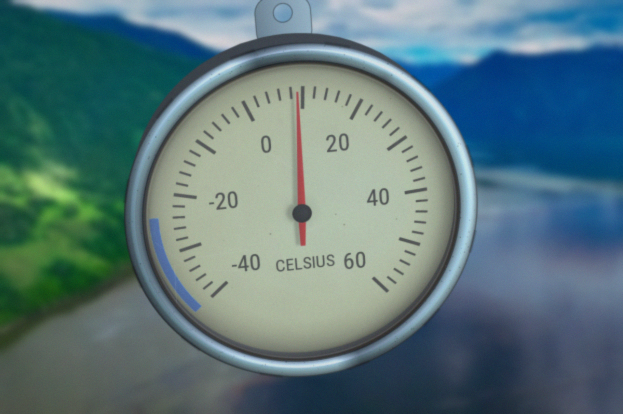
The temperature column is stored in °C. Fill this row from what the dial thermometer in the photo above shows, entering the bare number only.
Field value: 9
